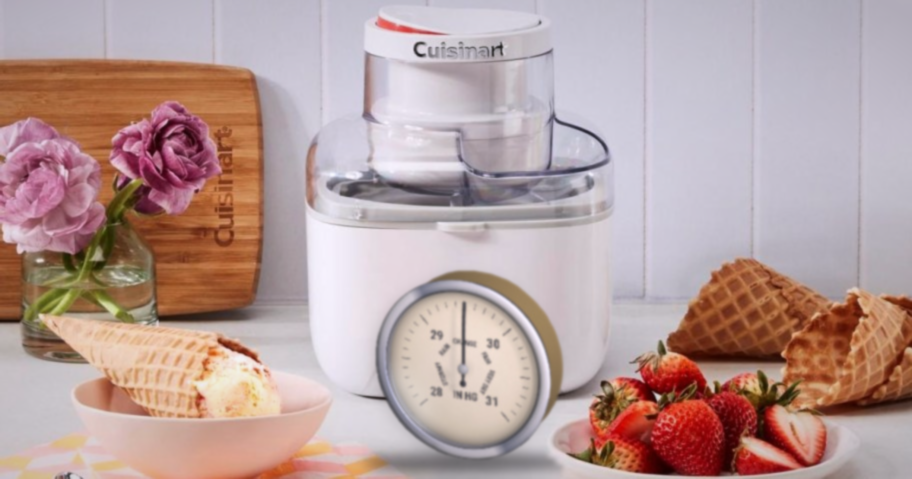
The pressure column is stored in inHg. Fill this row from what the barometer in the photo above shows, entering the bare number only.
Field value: 29.5
